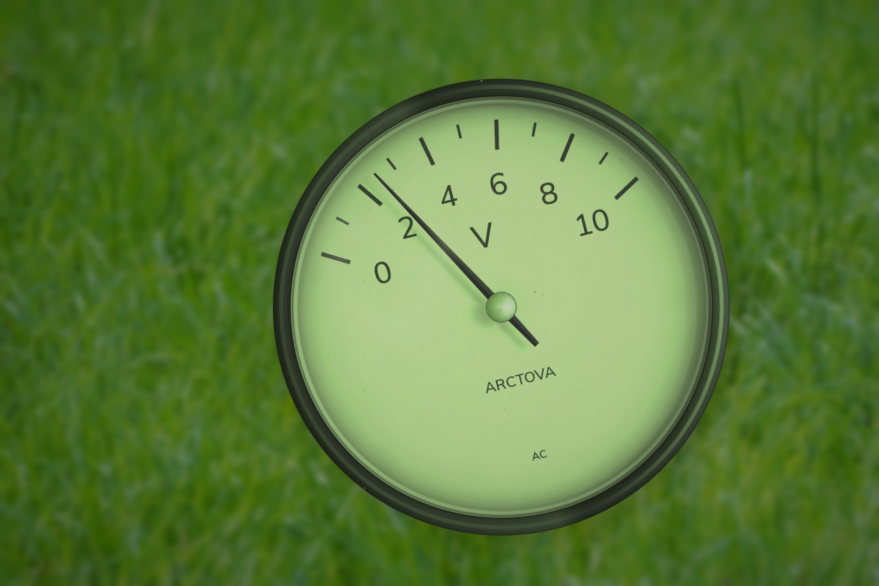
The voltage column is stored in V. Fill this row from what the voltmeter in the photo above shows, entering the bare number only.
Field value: 2.5
